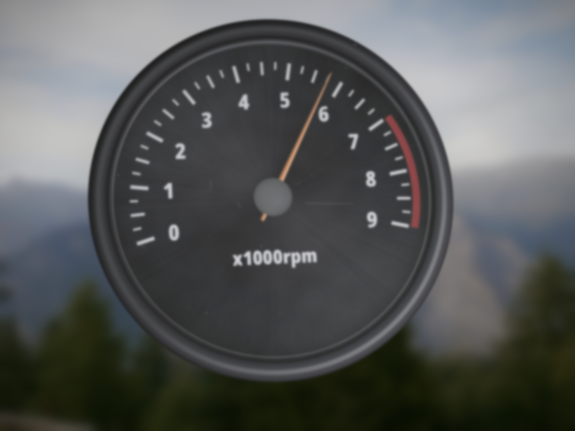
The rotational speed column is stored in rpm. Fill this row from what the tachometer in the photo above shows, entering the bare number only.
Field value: 5750
